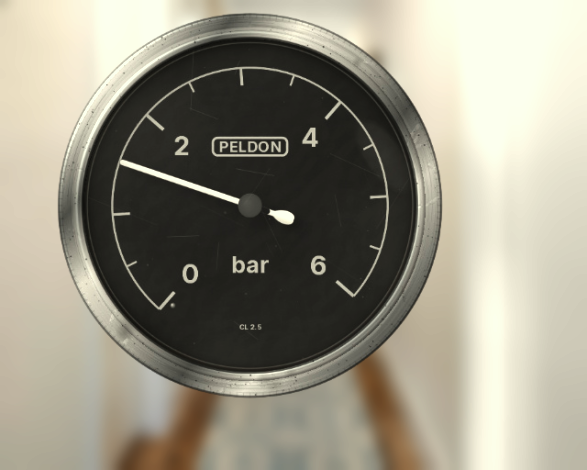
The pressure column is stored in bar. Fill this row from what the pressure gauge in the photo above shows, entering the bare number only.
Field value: 1.5
